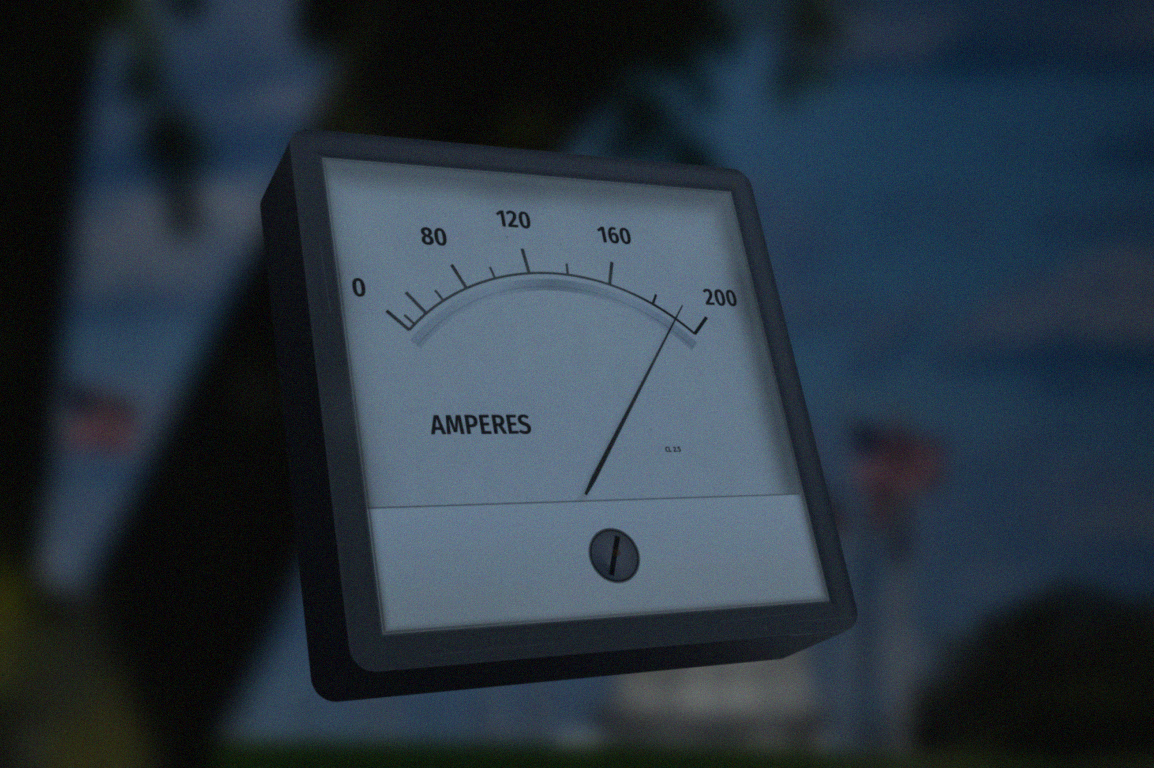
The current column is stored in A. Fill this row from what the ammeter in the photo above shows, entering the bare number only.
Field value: 190
